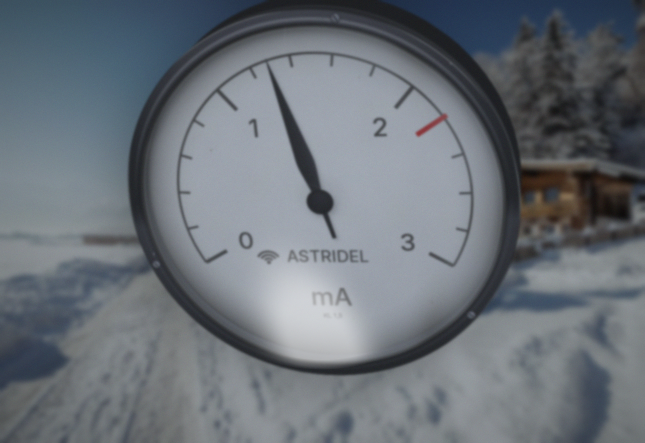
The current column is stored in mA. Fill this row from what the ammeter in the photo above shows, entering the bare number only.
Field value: 1.3
